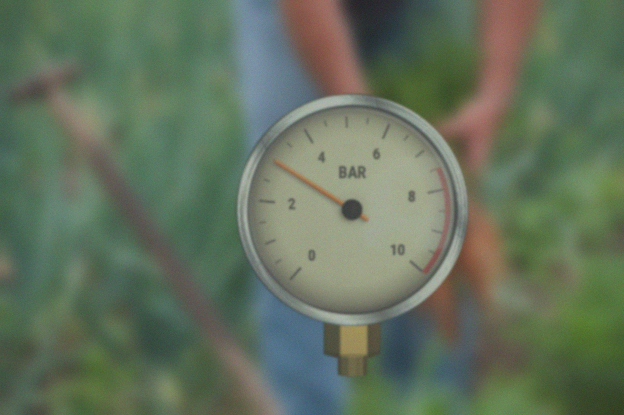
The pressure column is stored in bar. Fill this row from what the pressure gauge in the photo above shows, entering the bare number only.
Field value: 3
